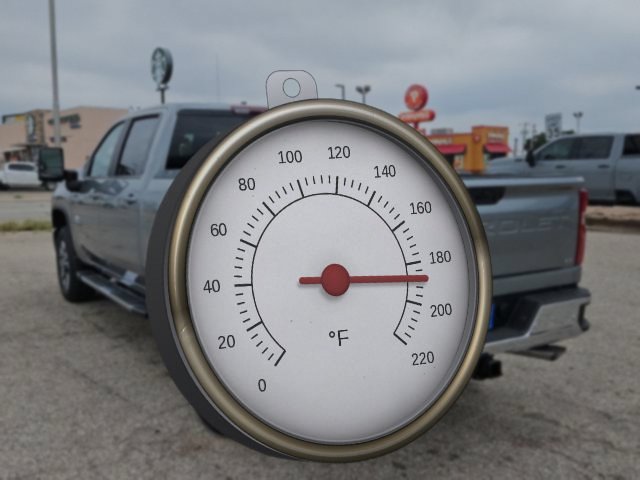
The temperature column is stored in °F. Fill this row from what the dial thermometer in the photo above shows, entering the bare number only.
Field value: 188
